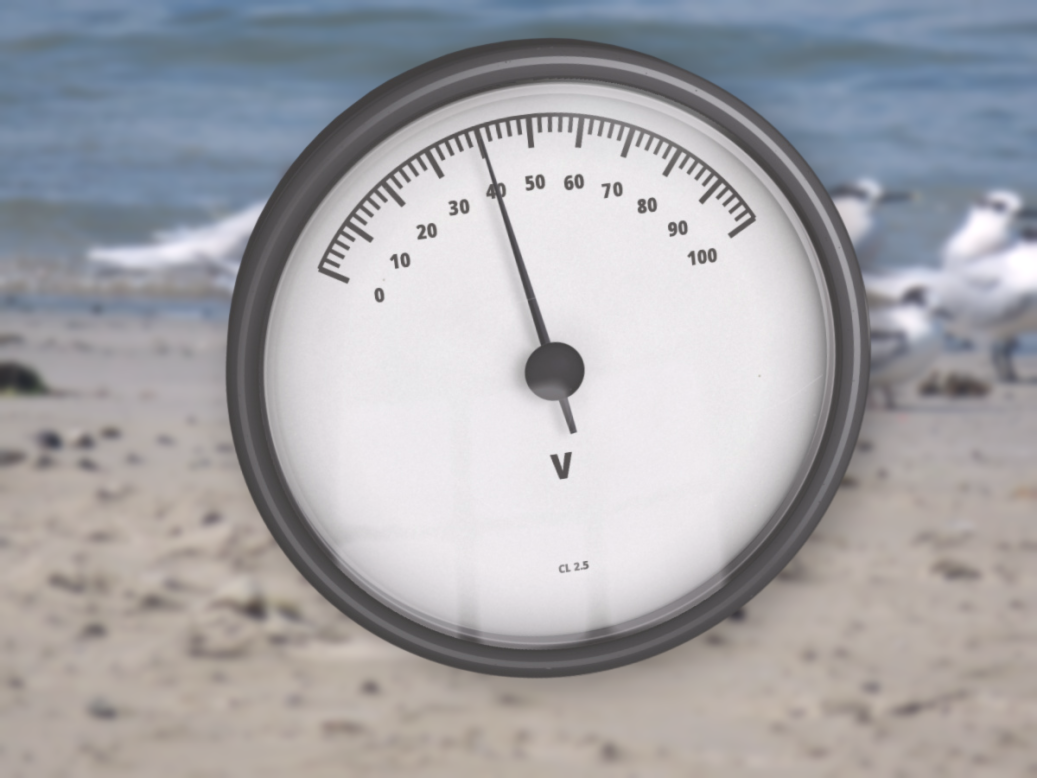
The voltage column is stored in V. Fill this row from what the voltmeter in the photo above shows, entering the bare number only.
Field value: 40
